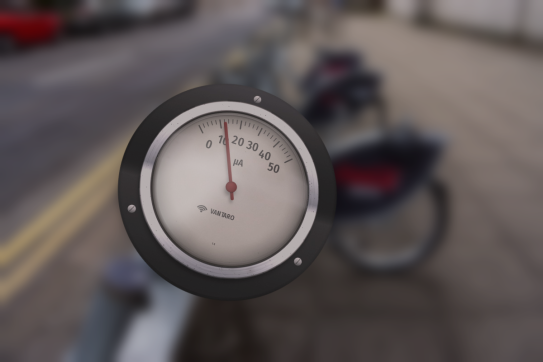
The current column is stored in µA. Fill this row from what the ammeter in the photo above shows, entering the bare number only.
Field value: 12
